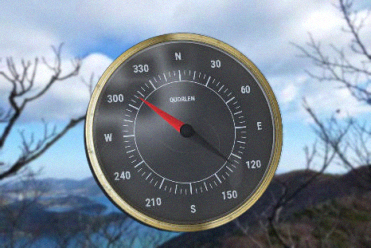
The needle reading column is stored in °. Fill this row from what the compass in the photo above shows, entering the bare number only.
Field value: 310
